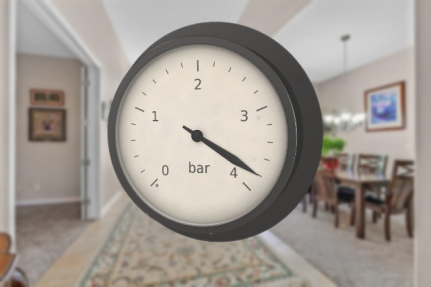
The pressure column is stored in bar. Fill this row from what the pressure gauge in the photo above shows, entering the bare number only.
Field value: 3.8
